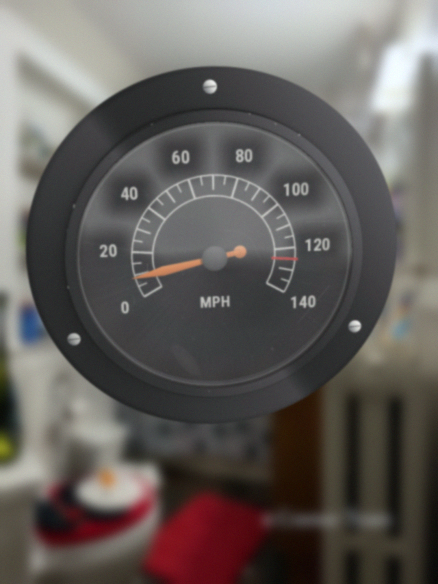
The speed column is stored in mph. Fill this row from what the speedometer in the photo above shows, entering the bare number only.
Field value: 10
